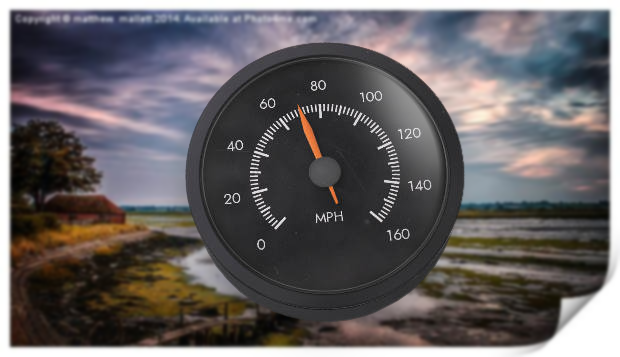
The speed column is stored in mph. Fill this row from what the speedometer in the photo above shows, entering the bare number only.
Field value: 70
